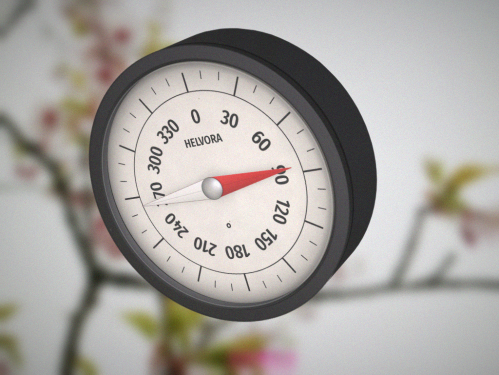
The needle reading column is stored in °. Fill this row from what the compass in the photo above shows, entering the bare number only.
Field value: 85
